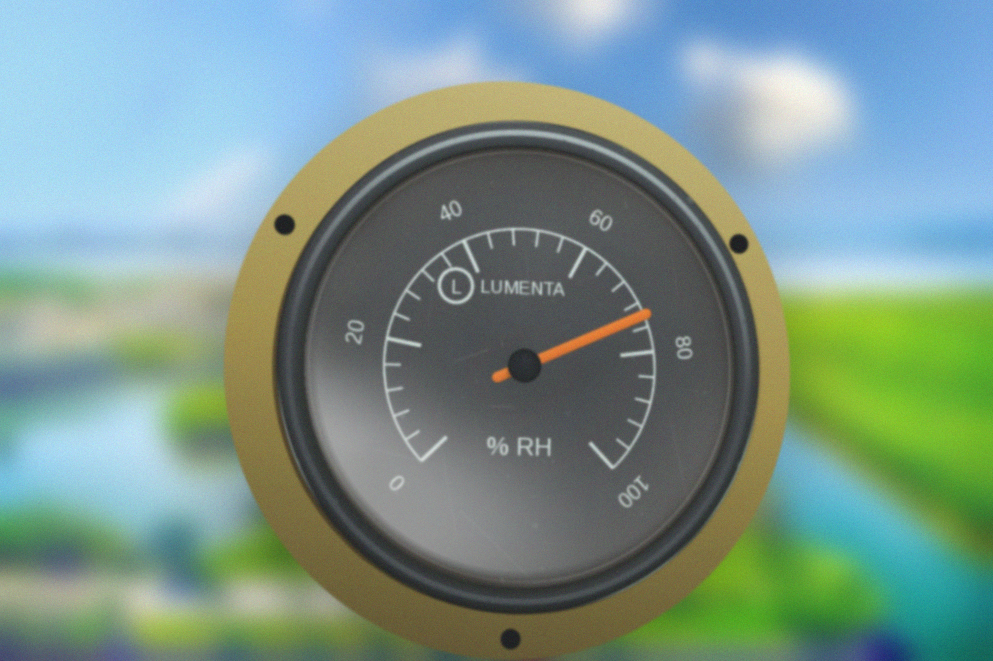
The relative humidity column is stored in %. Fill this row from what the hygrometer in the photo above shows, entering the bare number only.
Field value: 74
